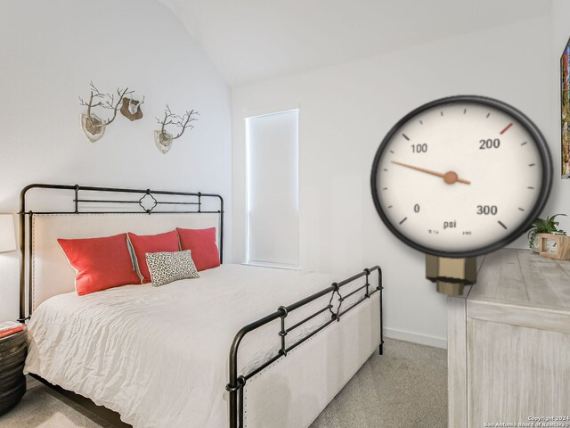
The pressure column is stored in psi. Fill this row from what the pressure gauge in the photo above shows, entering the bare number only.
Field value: 70
